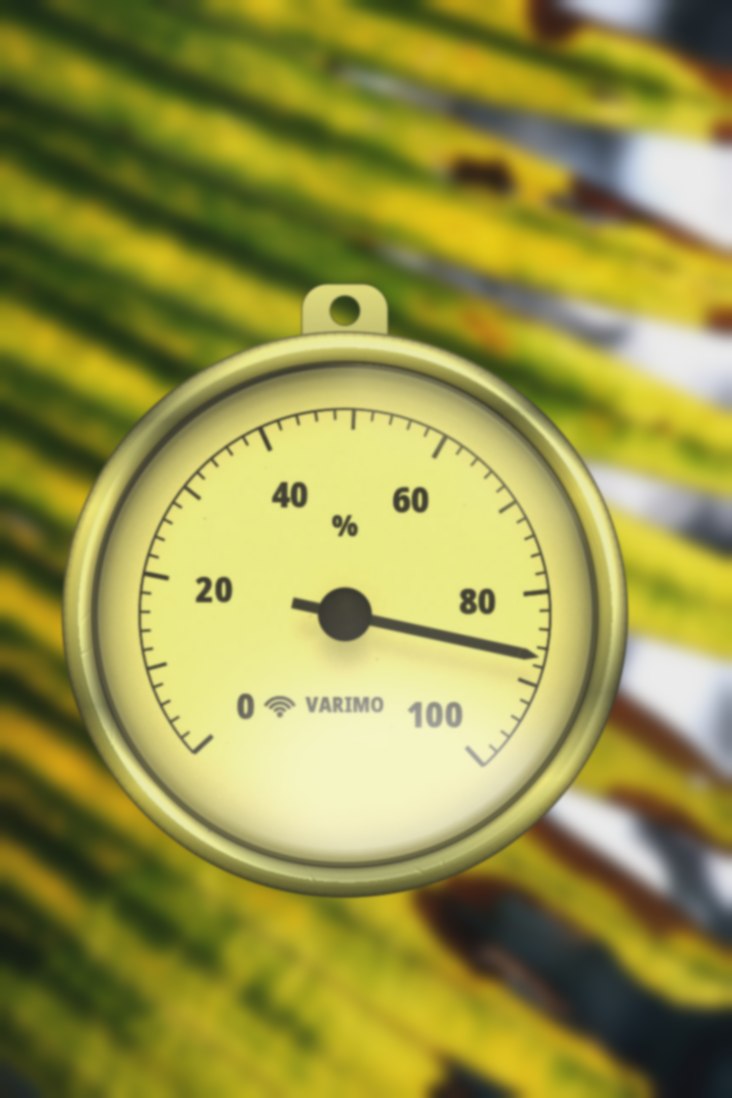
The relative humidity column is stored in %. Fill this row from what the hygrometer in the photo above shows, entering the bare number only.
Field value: 87
